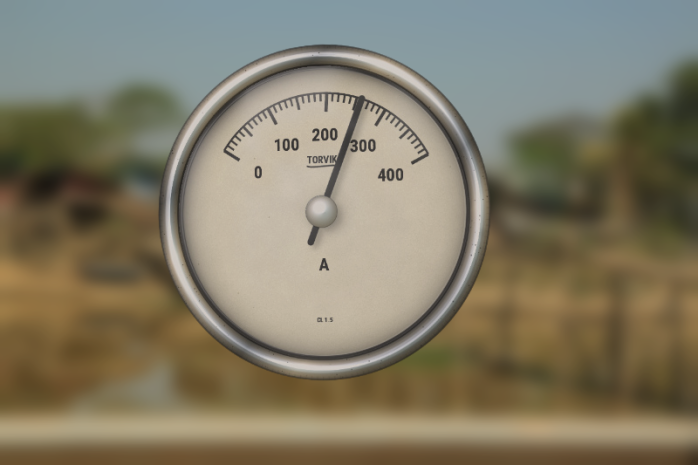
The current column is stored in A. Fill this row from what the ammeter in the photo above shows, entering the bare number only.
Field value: 260
